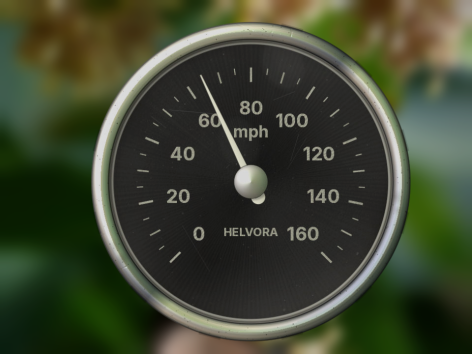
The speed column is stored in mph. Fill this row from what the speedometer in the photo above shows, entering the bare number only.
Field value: 65
